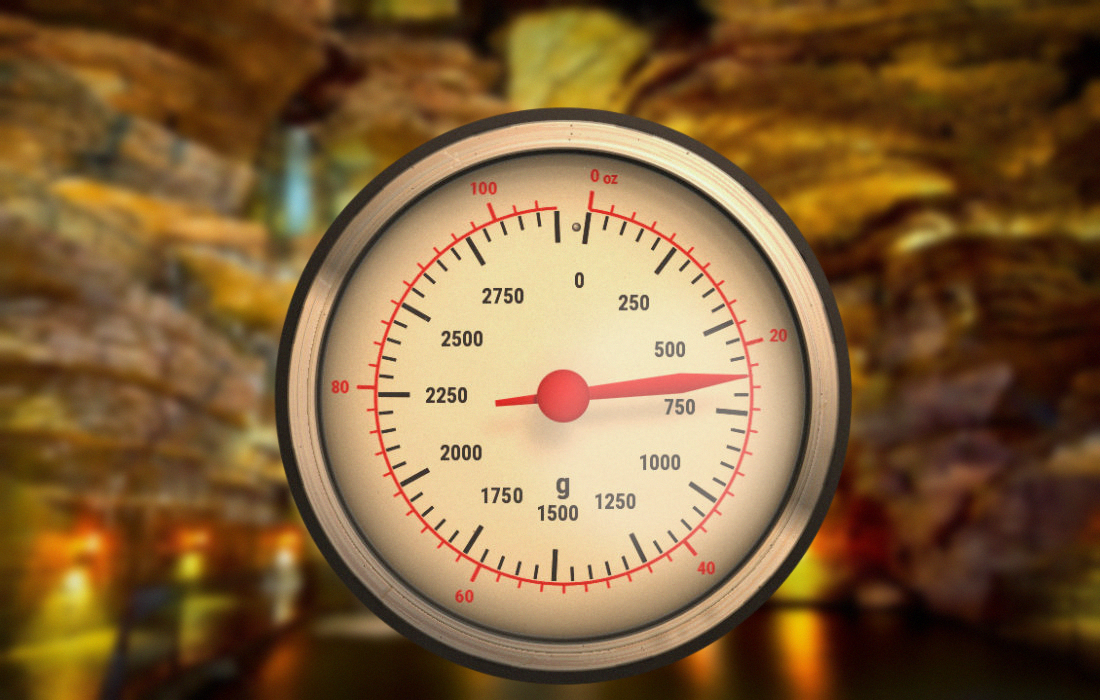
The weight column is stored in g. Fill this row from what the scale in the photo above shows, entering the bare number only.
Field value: 650
